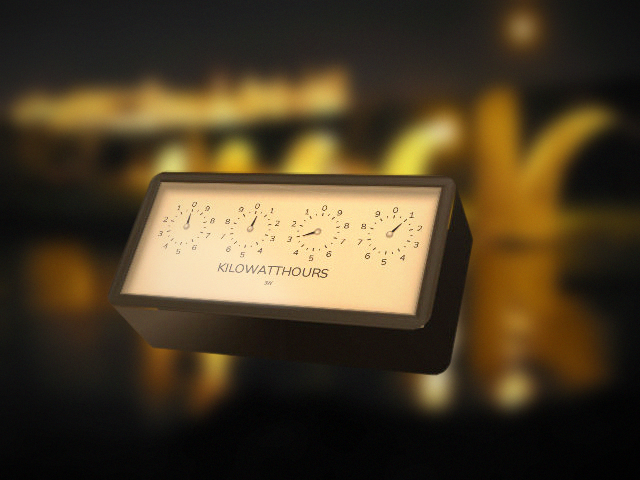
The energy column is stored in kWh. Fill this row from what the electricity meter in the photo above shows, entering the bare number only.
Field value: 31
